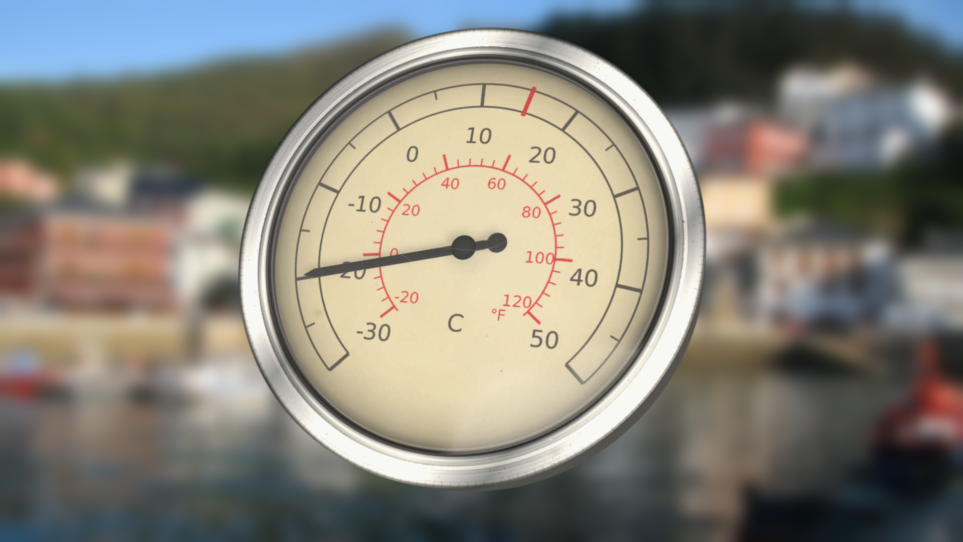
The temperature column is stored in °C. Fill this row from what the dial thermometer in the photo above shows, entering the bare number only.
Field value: -20
